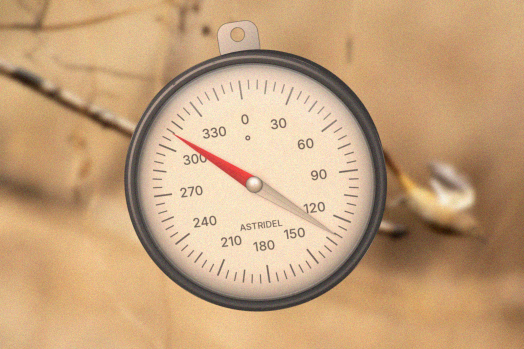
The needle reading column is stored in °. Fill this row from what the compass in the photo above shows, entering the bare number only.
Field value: 310
